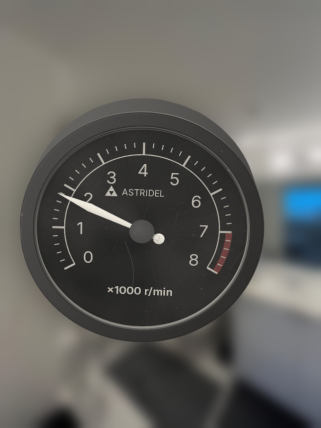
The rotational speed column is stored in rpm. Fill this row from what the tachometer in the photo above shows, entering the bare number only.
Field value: 1800
